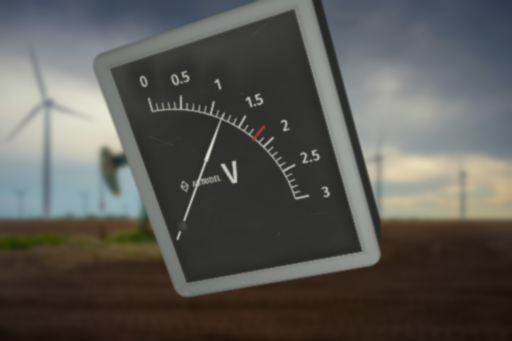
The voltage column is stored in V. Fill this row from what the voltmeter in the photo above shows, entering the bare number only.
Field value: 1.2
